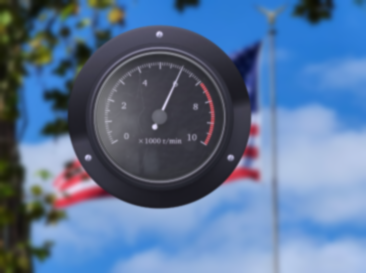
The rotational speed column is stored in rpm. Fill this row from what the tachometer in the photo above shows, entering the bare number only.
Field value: 6000
